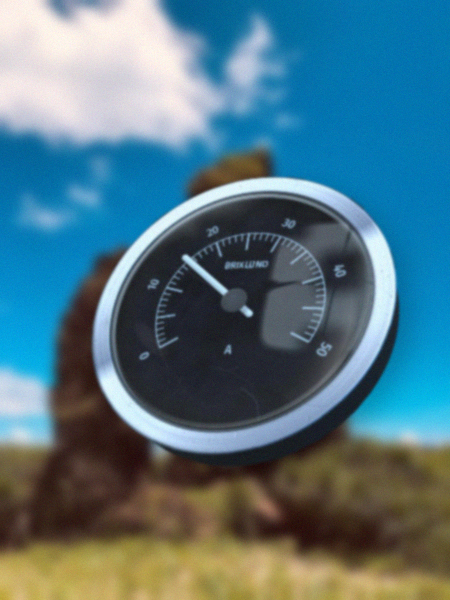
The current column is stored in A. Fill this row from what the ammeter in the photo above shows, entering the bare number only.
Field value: 15
